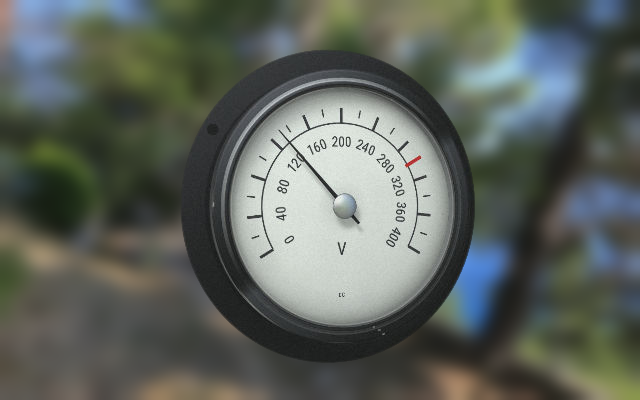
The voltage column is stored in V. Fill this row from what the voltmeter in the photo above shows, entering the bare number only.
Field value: 130
